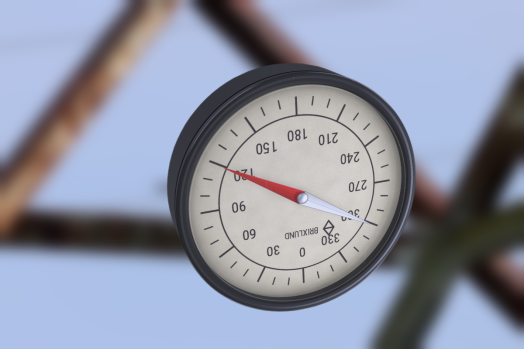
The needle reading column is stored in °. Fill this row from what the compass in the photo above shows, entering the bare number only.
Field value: 120
